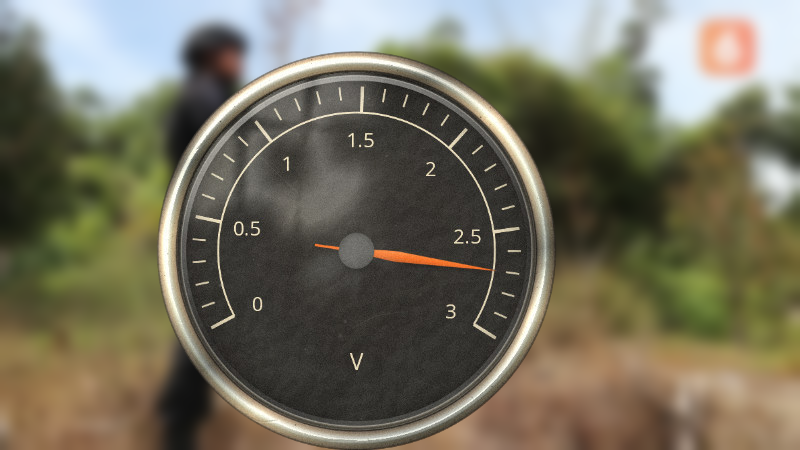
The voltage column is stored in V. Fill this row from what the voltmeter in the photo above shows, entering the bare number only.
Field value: 2.7
